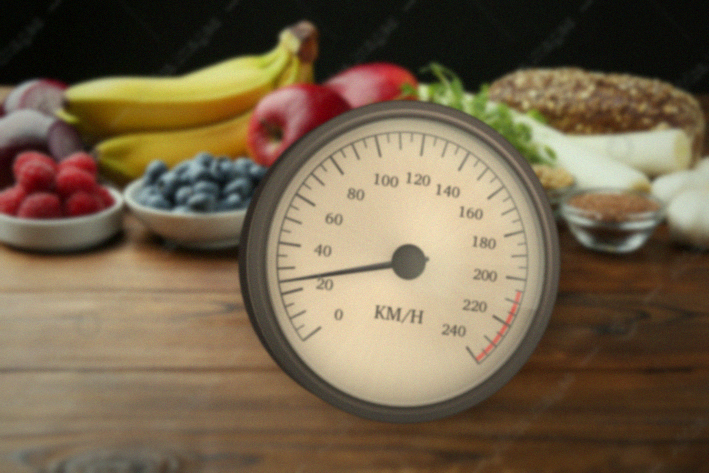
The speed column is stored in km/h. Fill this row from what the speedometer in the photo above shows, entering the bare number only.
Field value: 25
